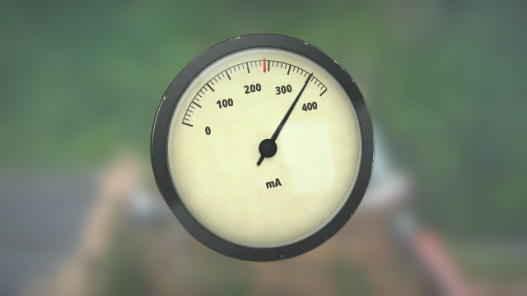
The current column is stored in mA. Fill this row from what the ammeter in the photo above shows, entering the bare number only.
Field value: 350
